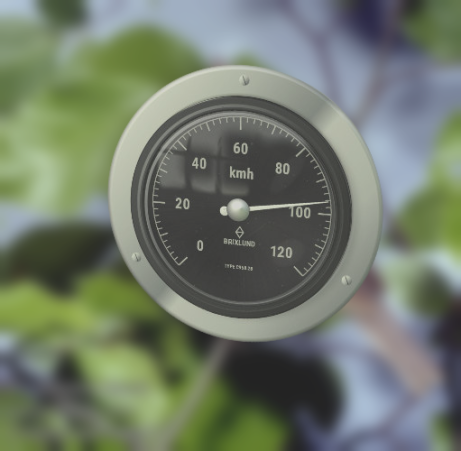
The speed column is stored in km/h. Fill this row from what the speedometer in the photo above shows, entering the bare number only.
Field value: 96
